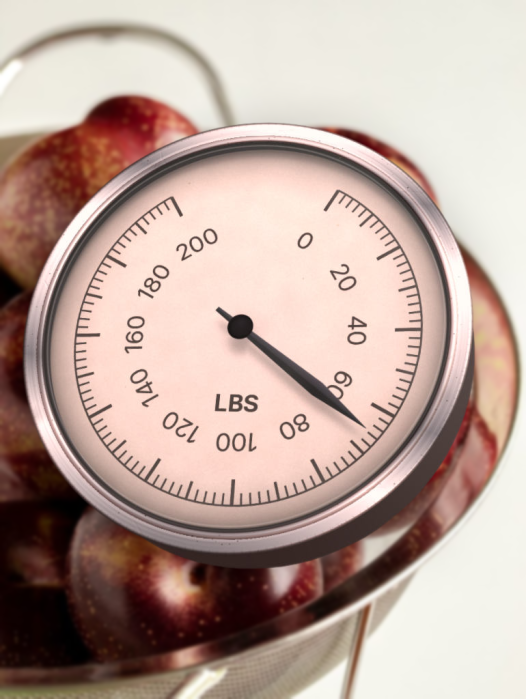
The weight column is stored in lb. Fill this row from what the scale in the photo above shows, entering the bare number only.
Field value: 66
